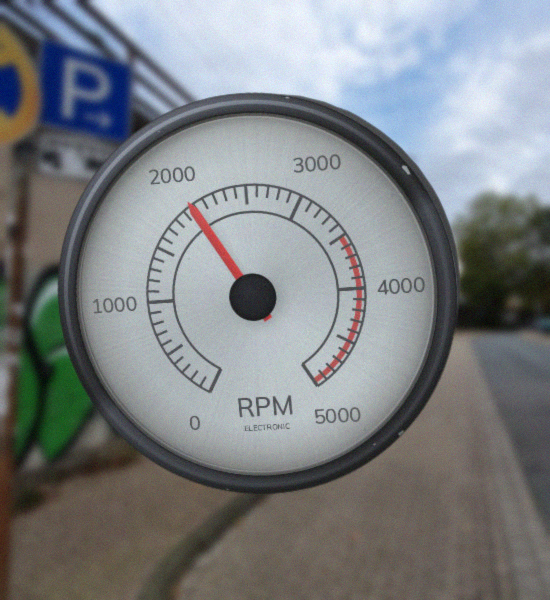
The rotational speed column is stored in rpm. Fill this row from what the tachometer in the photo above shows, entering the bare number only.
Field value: 2000
